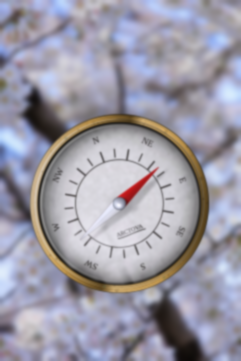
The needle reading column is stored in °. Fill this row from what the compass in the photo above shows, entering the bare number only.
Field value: 67.5
